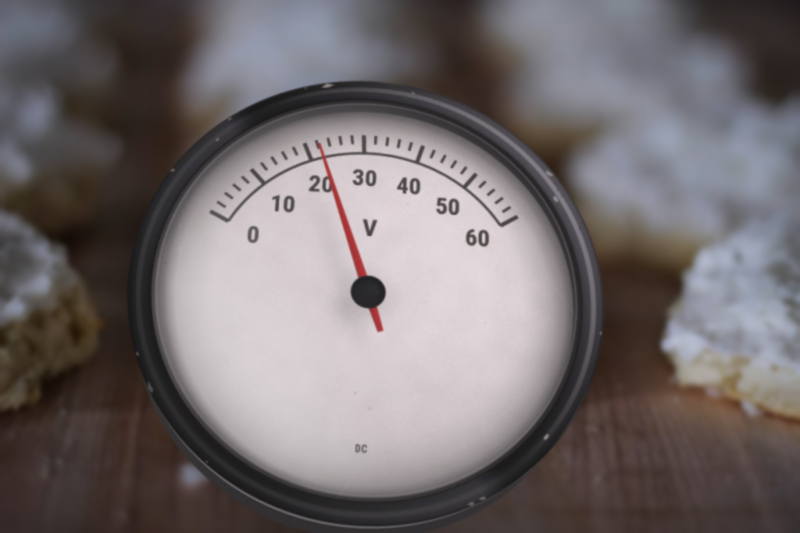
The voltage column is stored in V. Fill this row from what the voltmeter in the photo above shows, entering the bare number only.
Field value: 22
